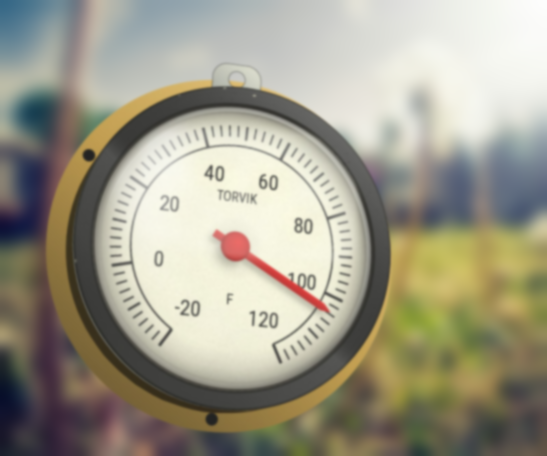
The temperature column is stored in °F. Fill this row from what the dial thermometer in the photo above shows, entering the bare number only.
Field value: 104
